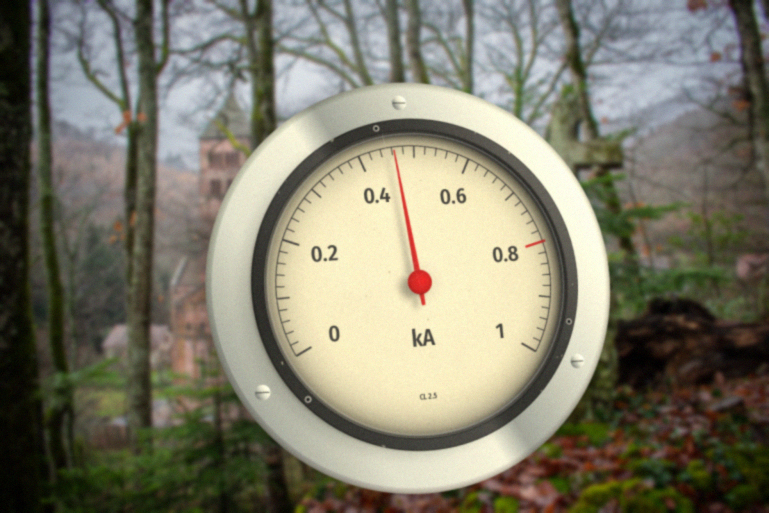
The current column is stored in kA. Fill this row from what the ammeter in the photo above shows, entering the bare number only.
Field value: 0.46
